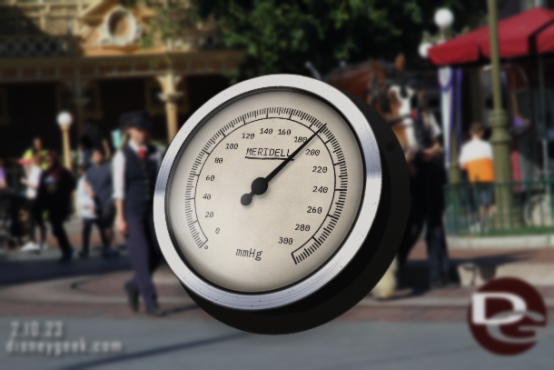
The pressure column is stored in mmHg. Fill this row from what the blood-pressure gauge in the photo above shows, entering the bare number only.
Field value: 190
